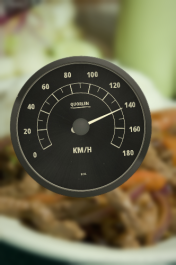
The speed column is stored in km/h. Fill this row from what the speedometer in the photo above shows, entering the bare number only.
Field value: 140
